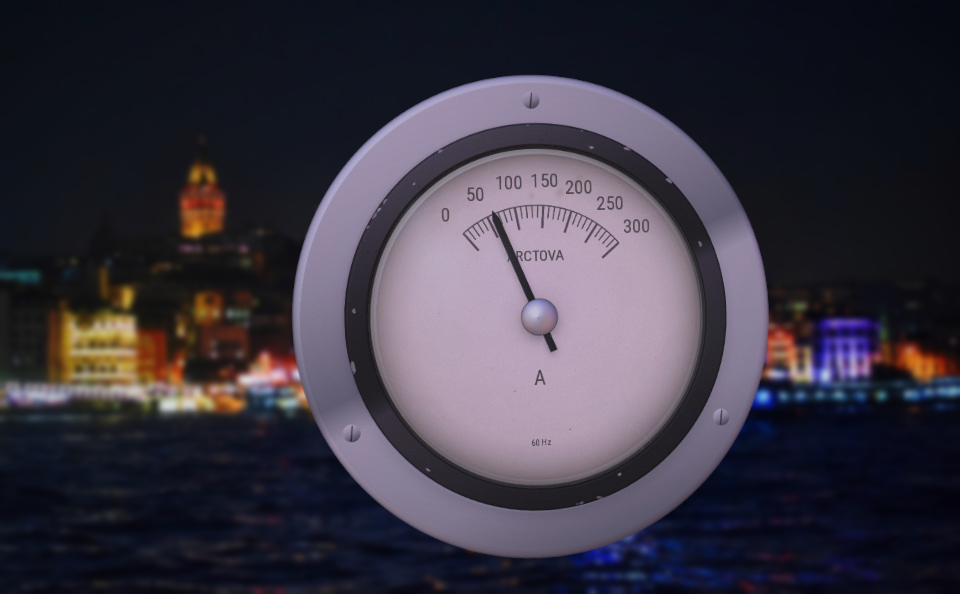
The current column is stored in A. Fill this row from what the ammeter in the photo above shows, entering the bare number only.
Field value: 60
